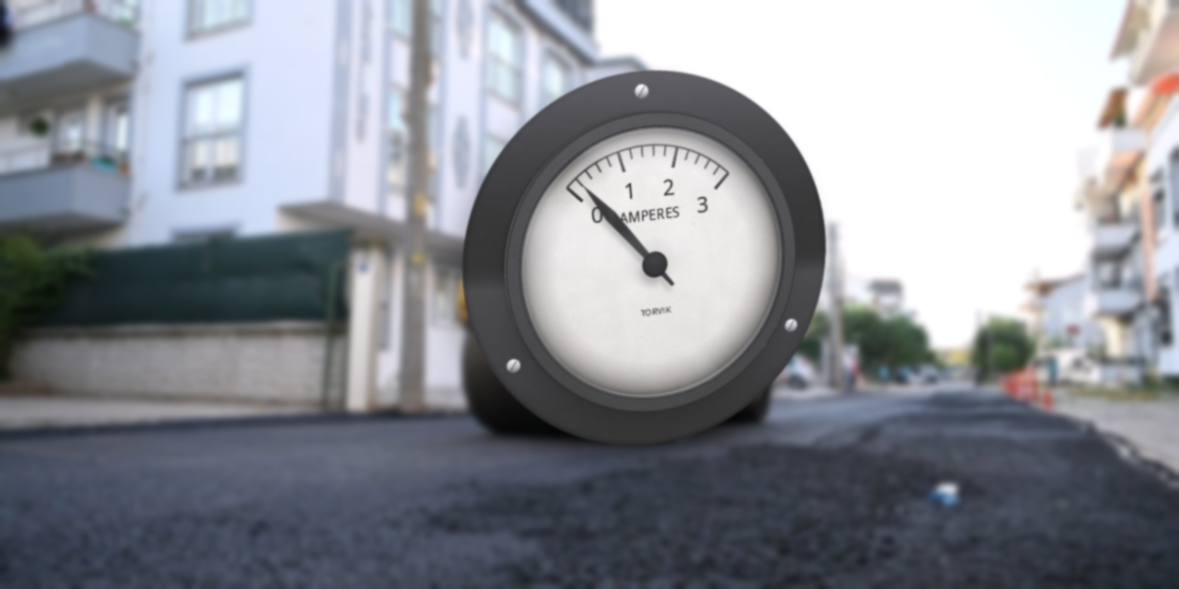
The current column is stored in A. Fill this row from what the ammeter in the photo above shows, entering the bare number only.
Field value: 0.2
